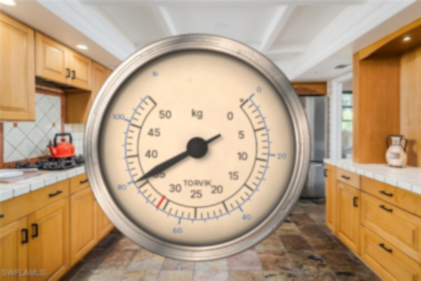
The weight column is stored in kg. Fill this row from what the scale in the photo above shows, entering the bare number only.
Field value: 36
